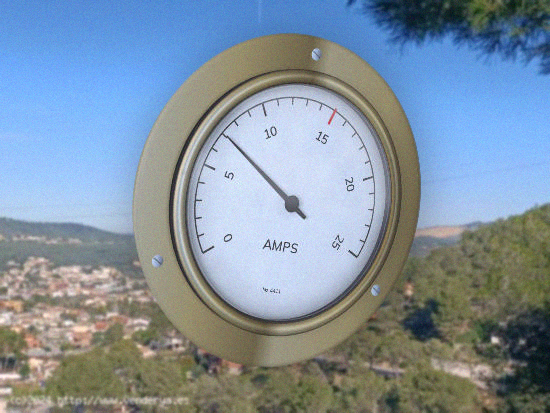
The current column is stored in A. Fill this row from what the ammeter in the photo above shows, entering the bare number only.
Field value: 7
